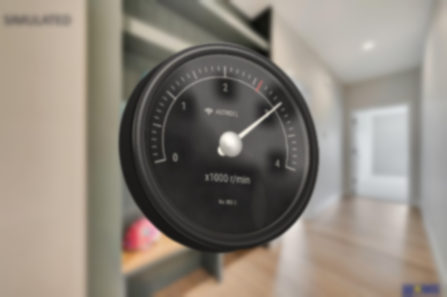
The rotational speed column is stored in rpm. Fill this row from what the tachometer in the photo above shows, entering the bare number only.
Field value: 3000
